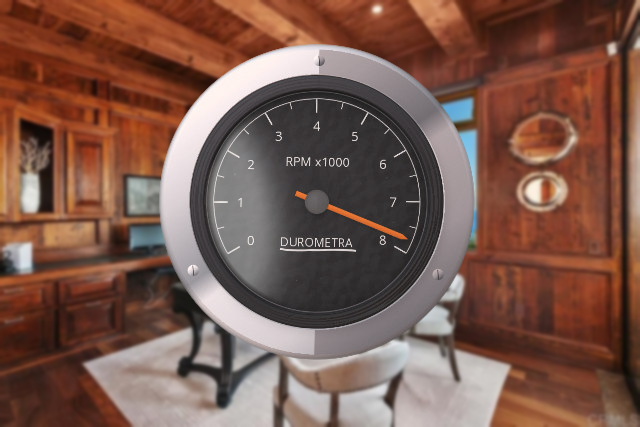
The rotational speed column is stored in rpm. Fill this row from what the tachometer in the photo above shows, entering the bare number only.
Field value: 7750
